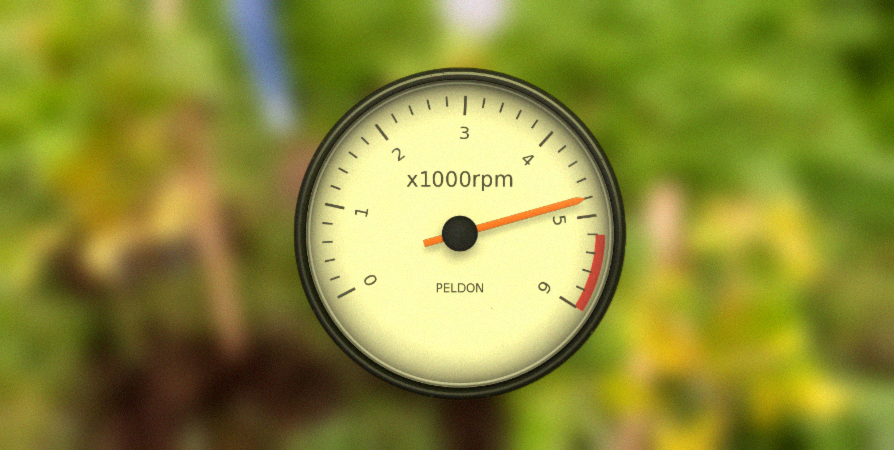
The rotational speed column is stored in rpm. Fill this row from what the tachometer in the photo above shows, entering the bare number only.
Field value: 4800
